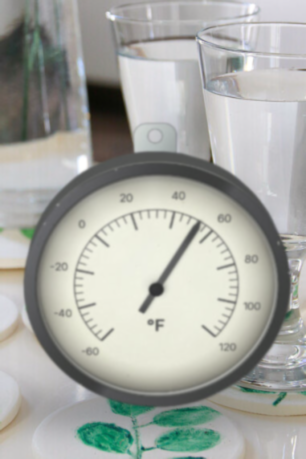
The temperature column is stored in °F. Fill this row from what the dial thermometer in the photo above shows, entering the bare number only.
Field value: 52
